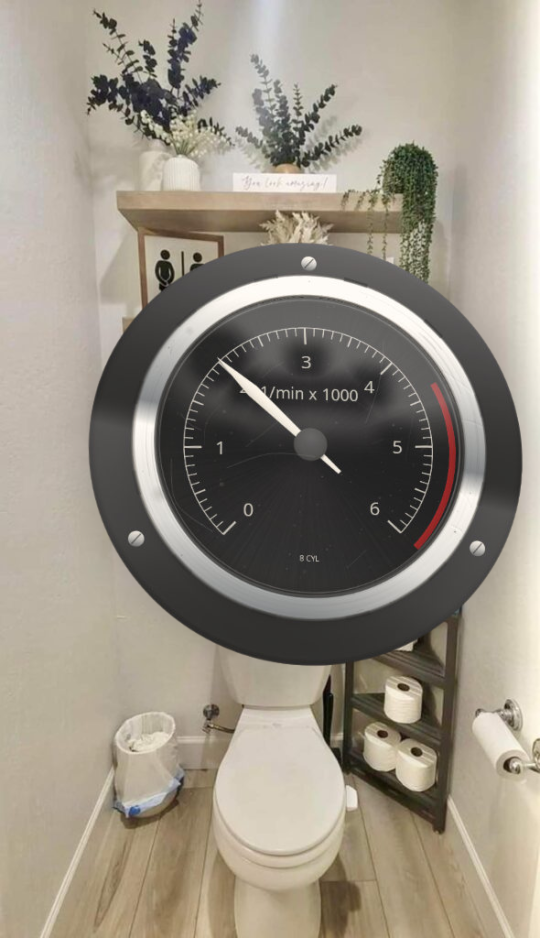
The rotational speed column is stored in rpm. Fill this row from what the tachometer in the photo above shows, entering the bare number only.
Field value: 2000
